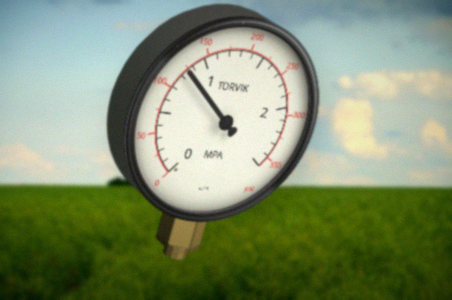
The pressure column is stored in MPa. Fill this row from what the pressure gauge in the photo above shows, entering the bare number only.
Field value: 0.85
